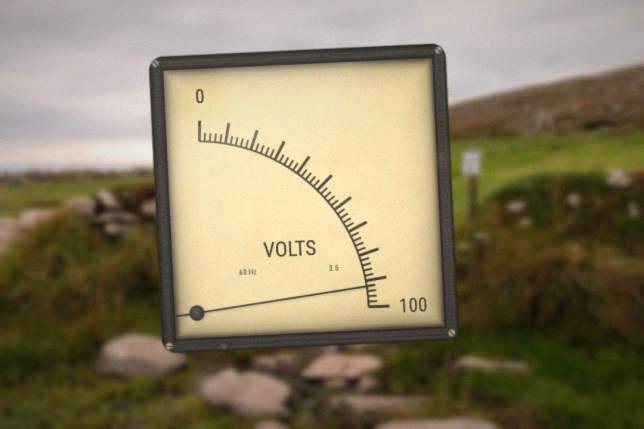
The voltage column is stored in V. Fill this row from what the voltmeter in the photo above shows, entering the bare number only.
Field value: 92
